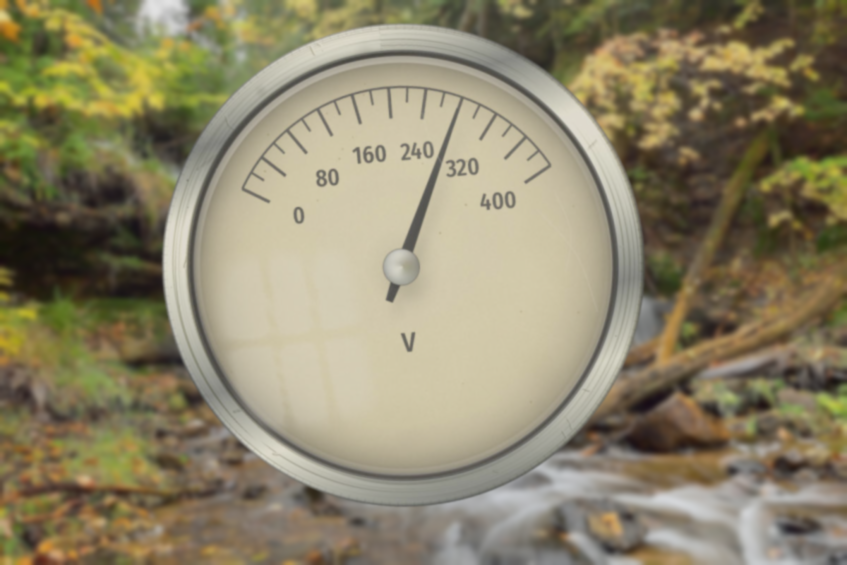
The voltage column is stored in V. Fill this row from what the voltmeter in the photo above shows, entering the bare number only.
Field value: 280
